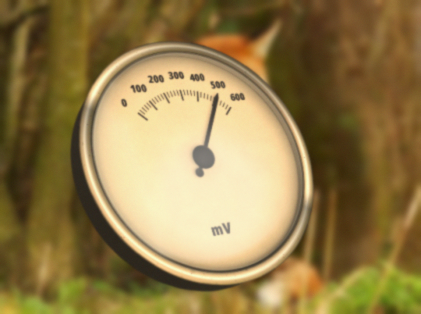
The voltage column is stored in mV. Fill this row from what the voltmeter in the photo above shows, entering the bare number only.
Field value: 500
